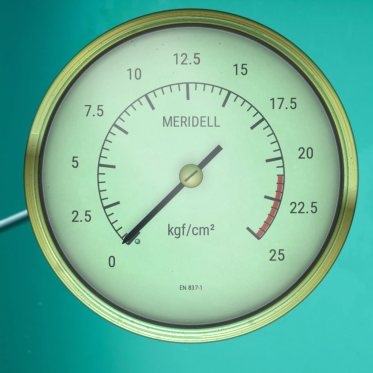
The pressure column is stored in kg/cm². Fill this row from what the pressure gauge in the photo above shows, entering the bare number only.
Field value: 0.25
